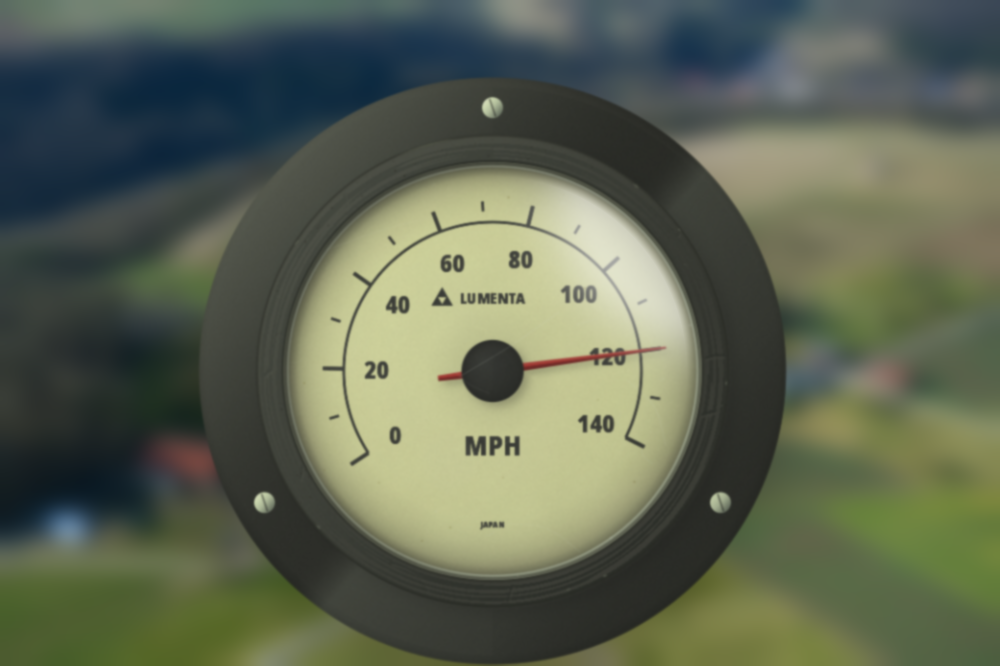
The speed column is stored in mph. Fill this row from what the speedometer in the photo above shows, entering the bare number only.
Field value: 120
